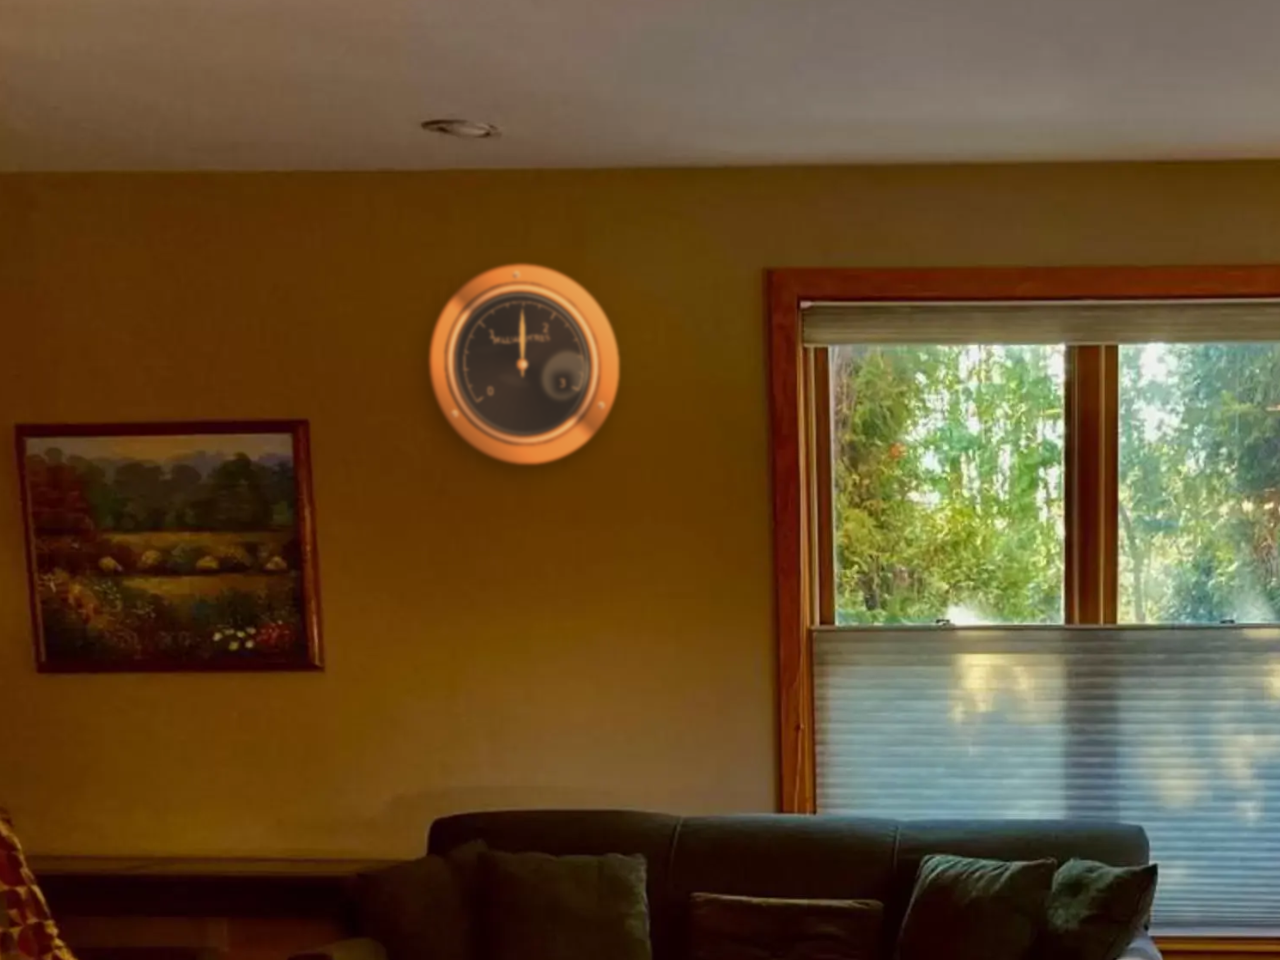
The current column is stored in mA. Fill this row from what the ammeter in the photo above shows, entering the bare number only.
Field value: 1.6
